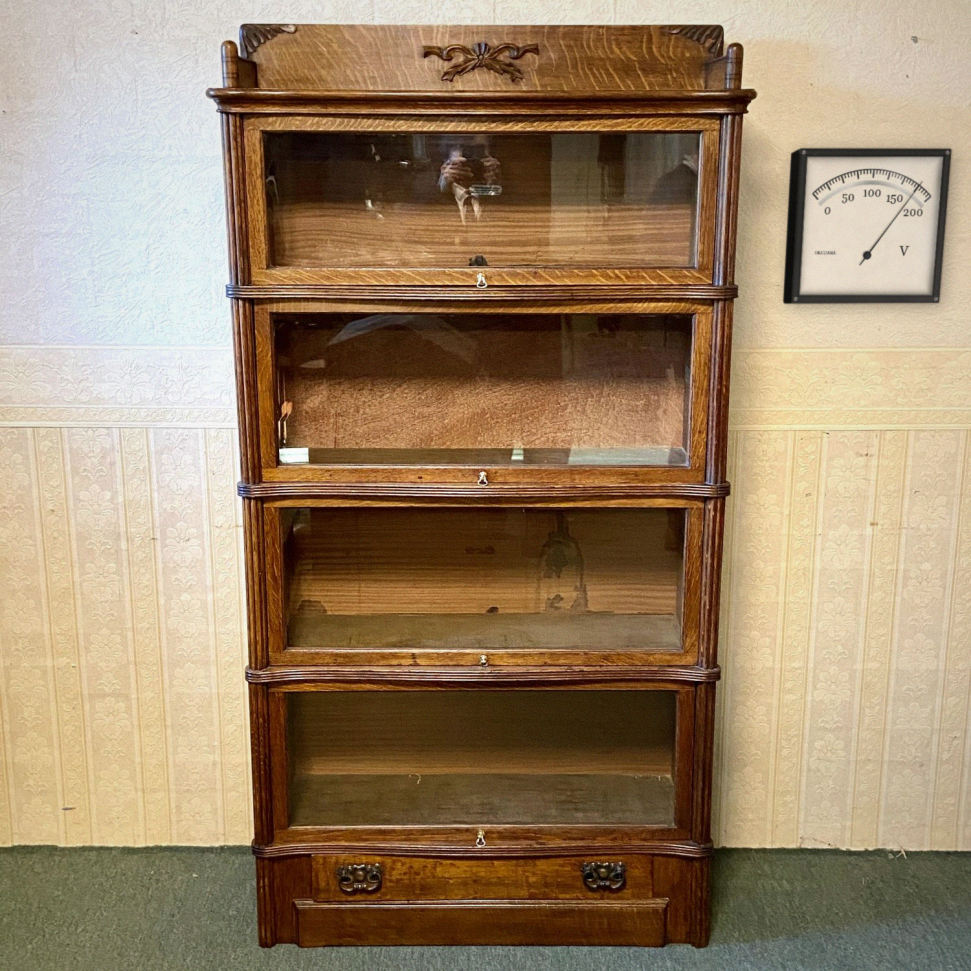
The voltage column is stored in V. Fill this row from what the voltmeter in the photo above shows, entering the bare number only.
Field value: 175
